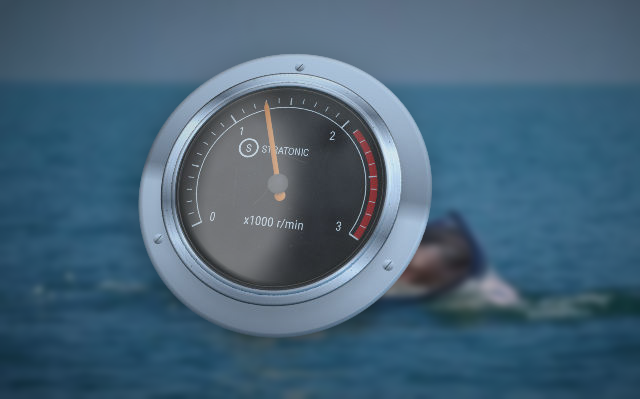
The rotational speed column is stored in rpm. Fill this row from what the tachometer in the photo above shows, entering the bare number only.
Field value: 1300
